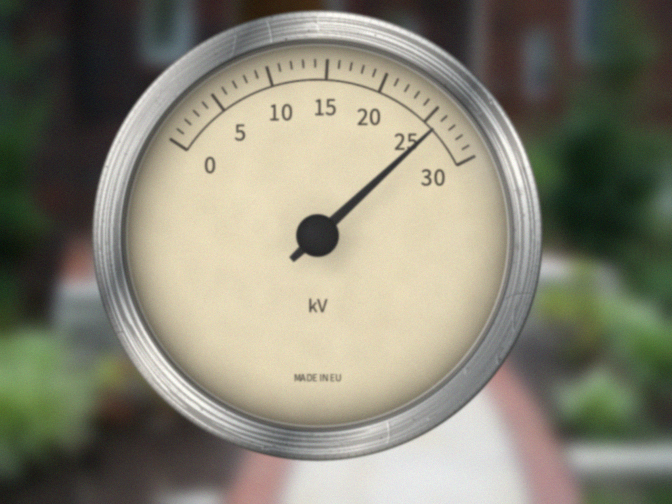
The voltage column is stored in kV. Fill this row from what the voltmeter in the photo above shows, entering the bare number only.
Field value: 26
